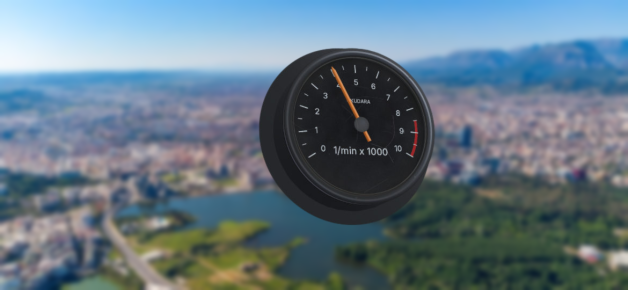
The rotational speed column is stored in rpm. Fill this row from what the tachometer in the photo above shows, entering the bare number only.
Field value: 4000
